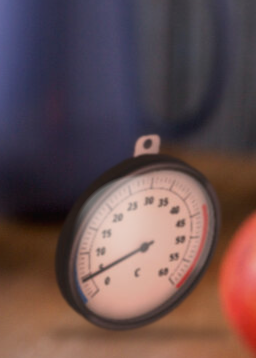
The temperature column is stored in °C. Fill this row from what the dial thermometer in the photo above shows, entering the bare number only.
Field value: 5
